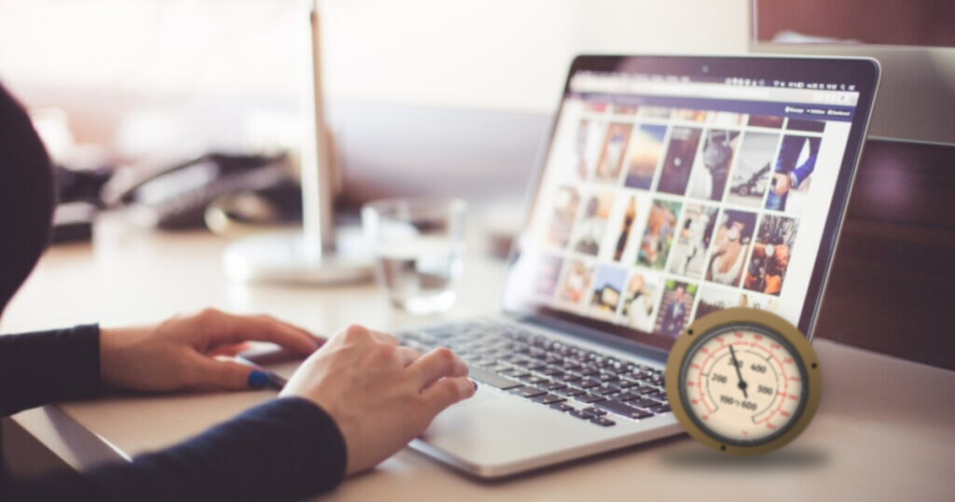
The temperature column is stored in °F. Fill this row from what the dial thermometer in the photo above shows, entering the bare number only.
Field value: 300
